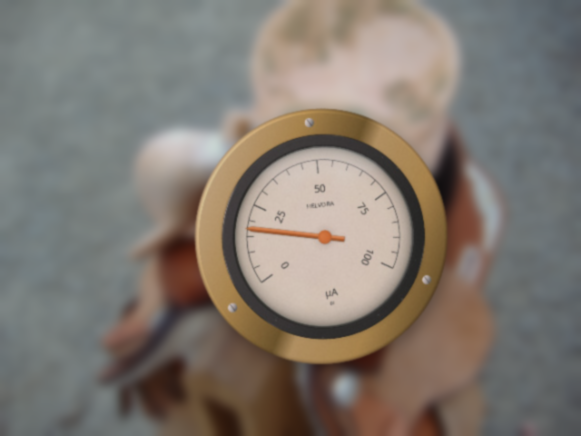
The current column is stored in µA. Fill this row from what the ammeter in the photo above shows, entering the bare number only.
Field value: 17.5
